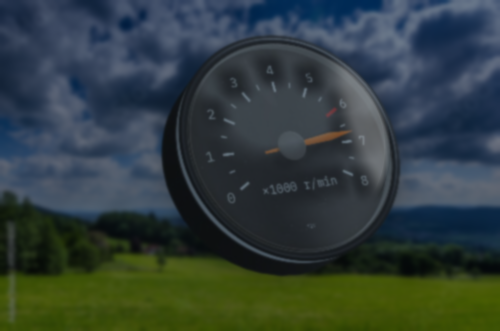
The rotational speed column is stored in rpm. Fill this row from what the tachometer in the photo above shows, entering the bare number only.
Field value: 6750
